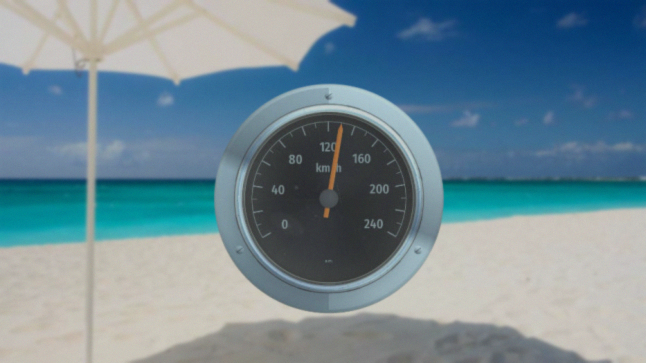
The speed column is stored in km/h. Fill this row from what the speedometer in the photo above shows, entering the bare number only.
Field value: 130
